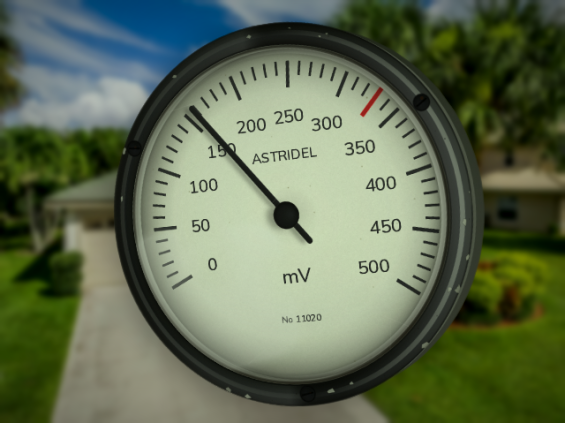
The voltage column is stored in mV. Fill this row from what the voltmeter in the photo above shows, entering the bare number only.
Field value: 160
